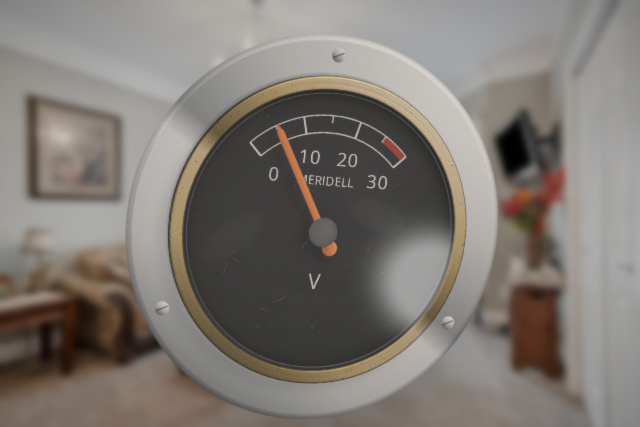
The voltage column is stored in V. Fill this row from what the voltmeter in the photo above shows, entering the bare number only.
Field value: 5
